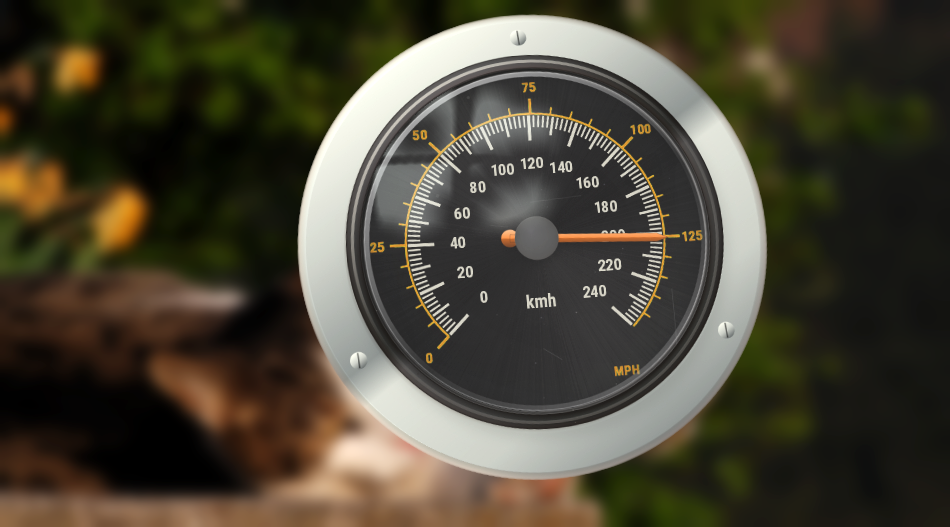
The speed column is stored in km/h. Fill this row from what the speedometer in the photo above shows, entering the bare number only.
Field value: 202
